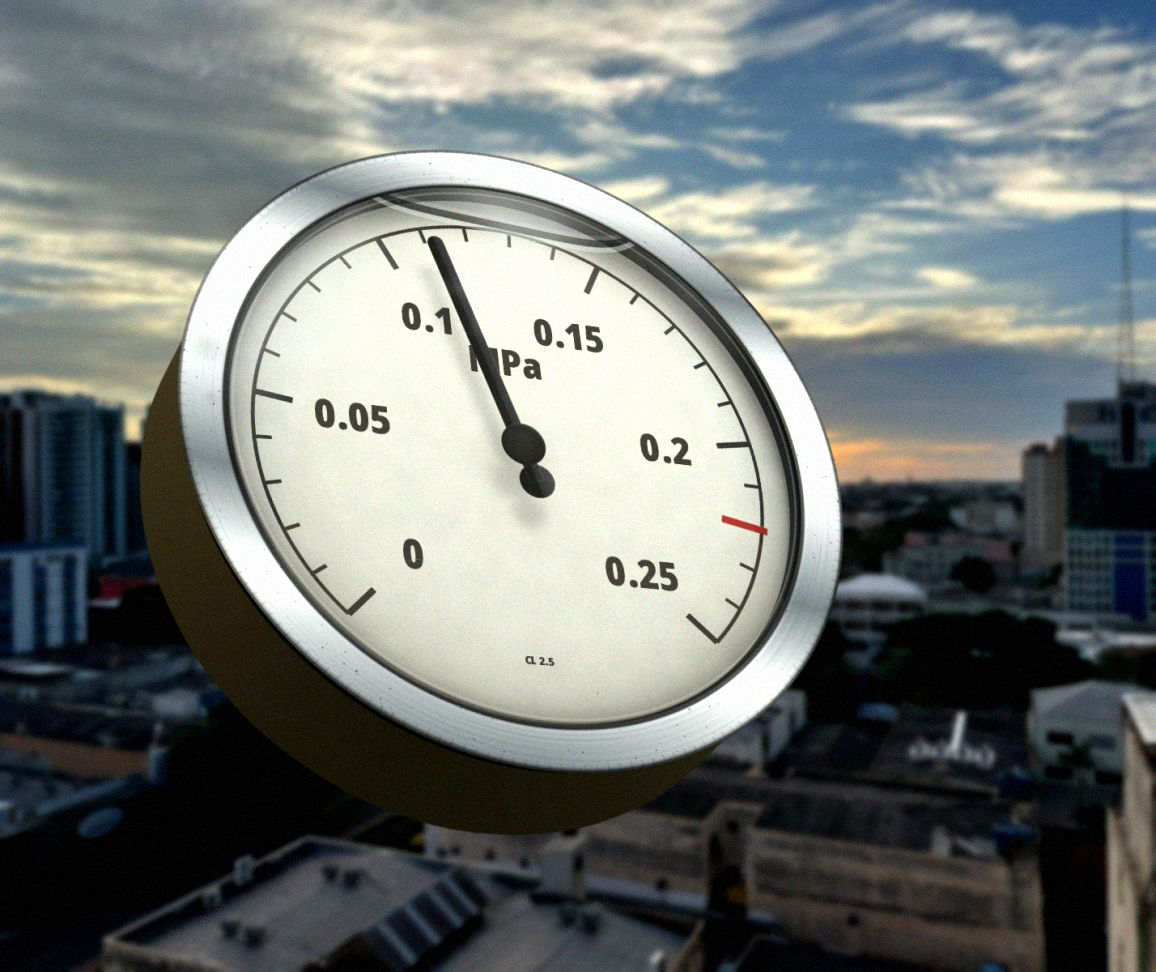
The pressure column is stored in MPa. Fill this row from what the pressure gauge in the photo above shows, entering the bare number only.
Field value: 0.11
